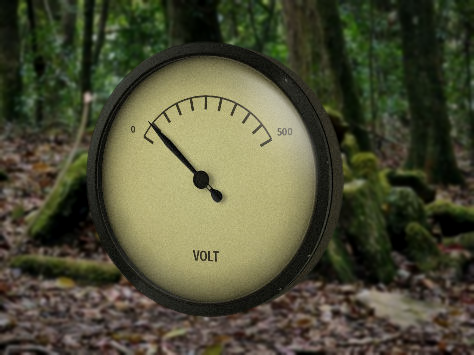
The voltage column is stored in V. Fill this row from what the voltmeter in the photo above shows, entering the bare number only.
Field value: 50
